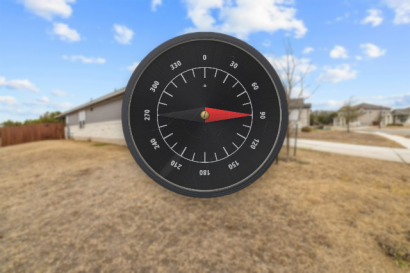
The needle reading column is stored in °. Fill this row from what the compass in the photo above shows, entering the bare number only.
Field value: 90
